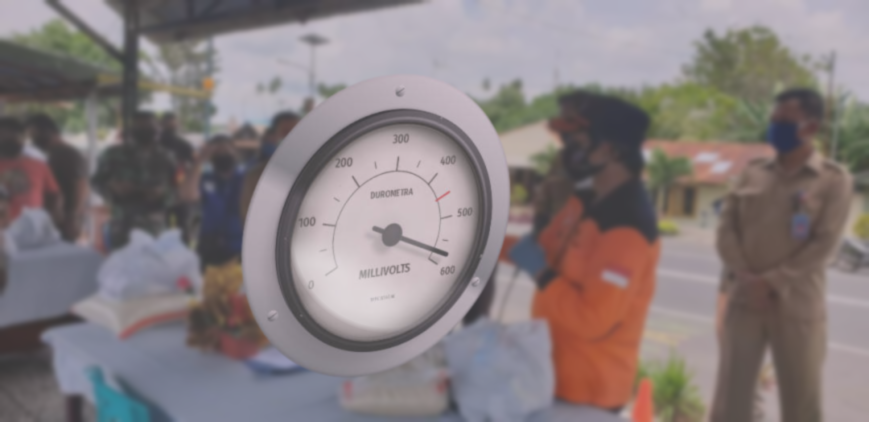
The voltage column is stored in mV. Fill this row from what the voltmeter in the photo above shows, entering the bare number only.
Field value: 575
